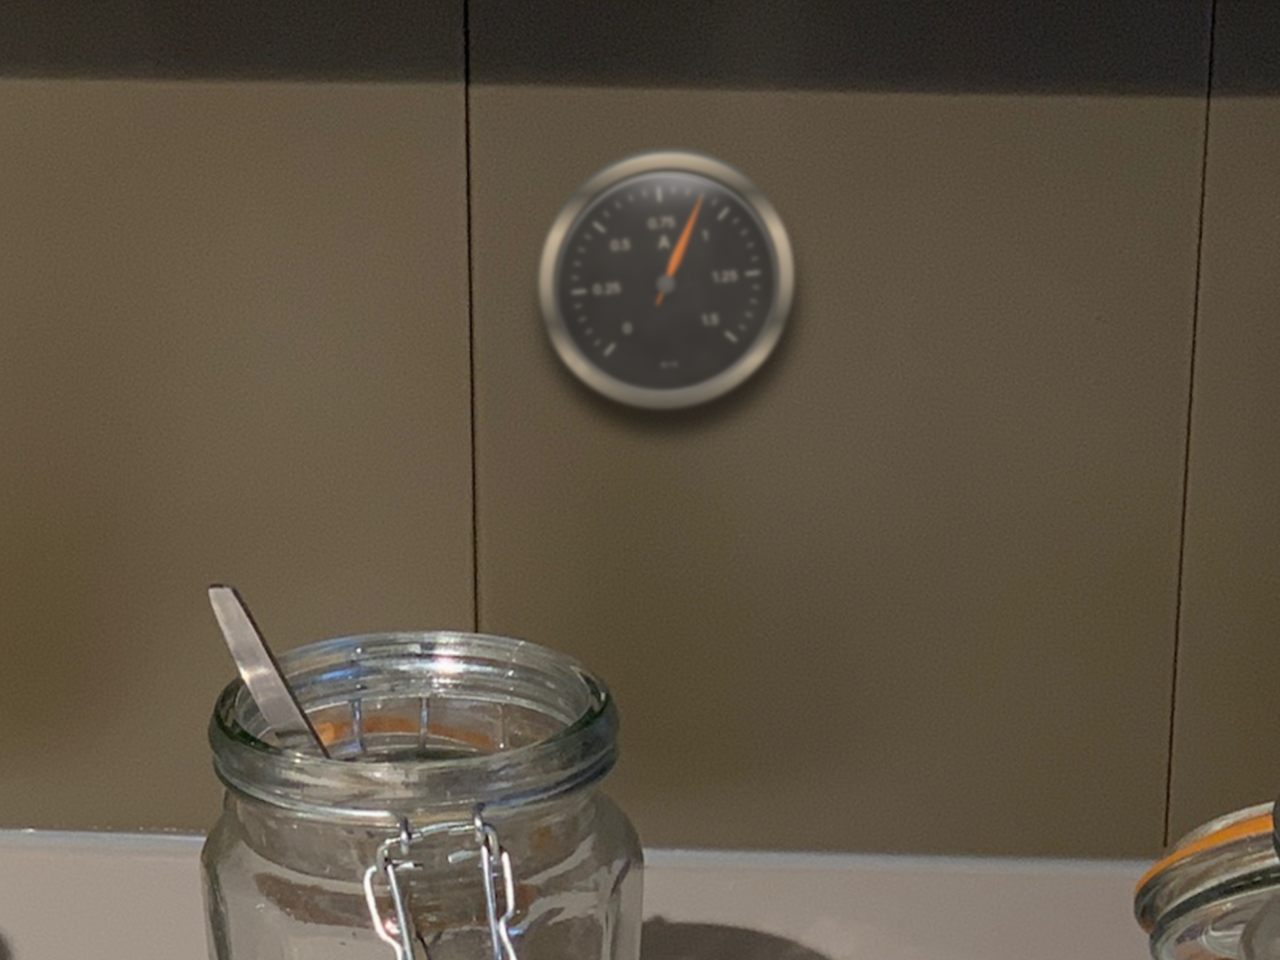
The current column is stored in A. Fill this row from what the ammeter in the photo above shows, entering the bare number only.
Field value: 0.9
